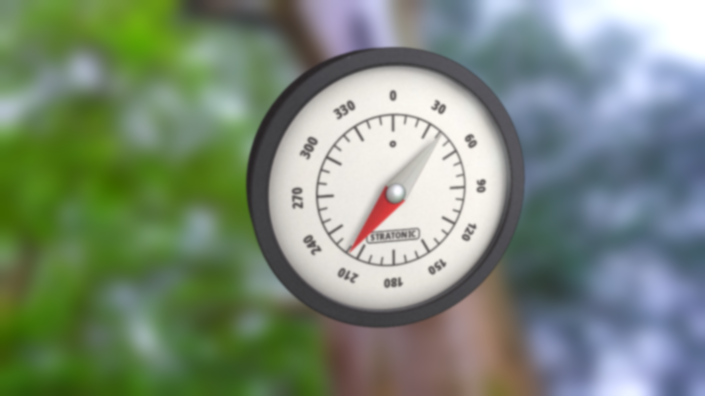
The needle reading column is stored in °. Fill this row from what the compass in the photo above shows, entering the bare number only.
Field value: 220
